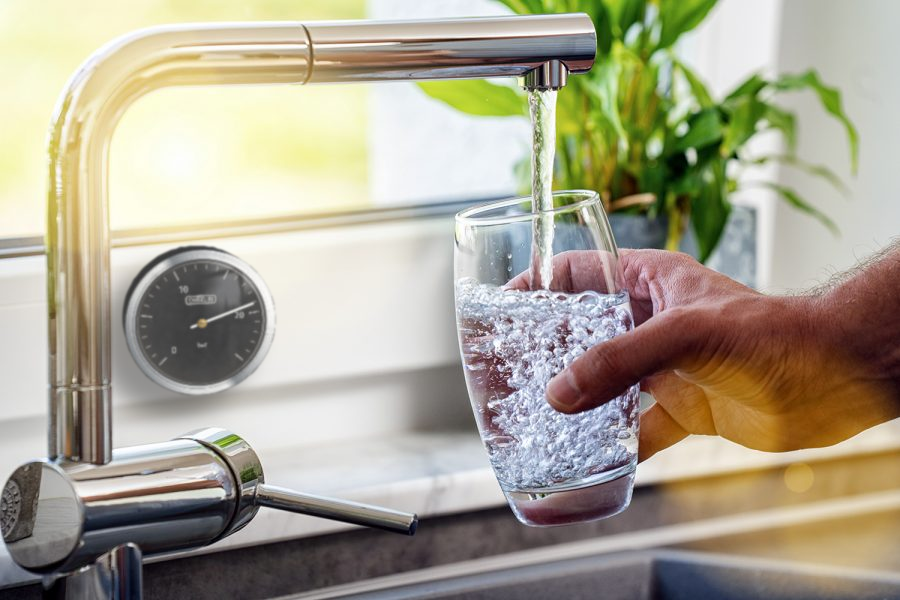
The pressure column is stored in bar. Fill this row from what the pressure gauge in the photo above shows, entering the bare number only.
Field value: 19
